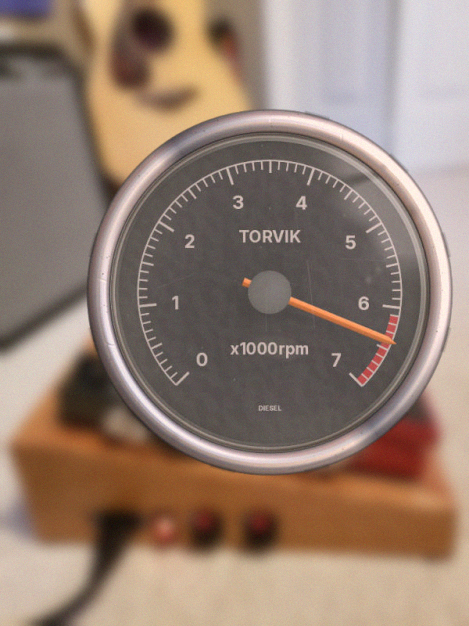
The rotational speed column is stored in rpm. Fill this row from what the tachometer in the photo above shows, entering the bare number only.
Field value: 6400
